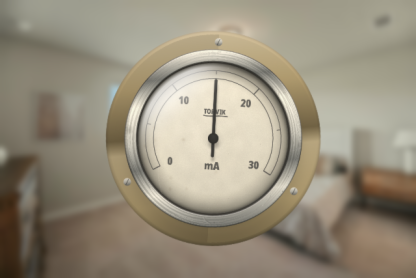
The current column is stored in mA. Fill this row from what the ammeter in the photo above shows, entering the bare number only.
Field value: 15
